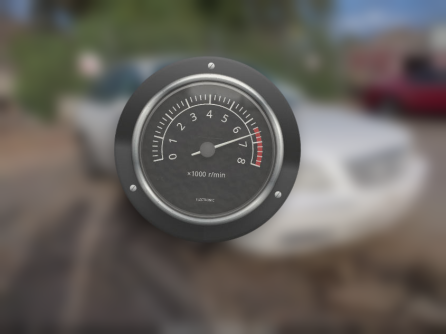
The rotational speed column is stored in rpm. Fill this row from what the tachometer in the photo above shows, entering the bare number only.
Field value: 6600
